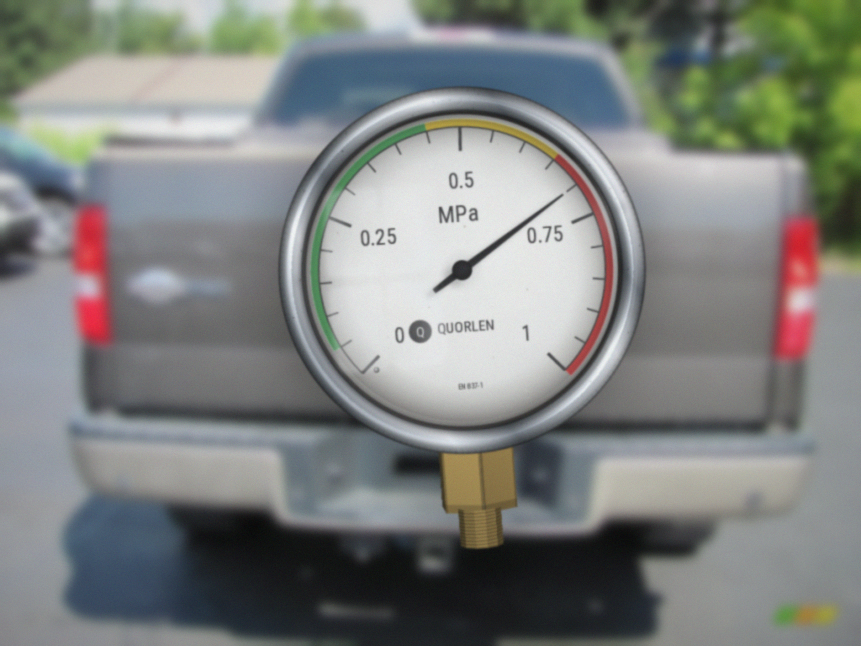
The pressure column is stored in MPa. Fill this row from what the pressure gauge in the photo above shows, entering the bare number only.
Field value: 0.7
